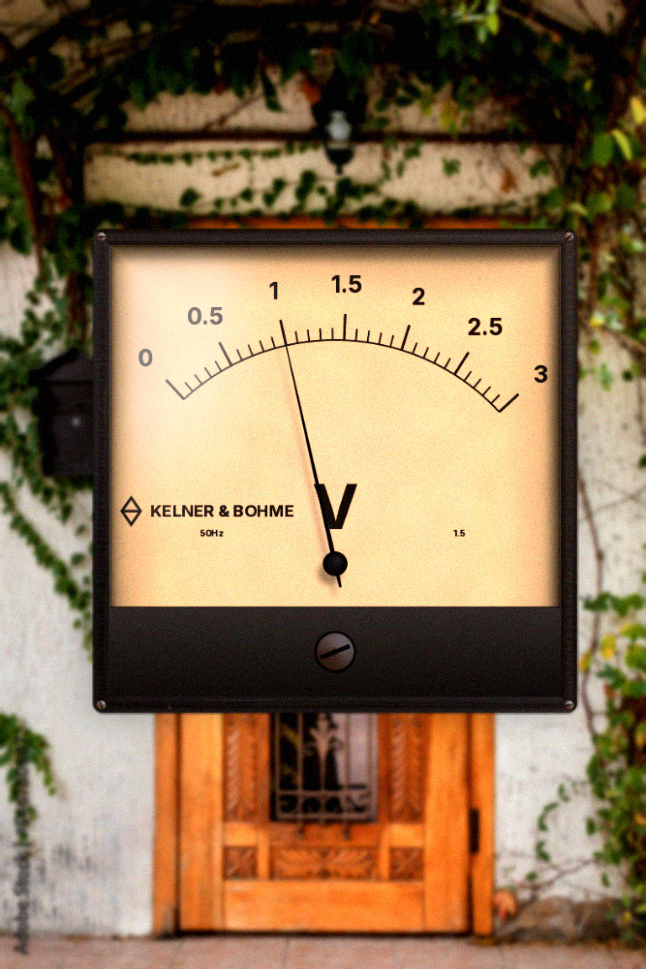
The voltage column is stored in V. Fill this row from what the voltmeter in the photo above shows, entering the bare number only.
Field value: 1
